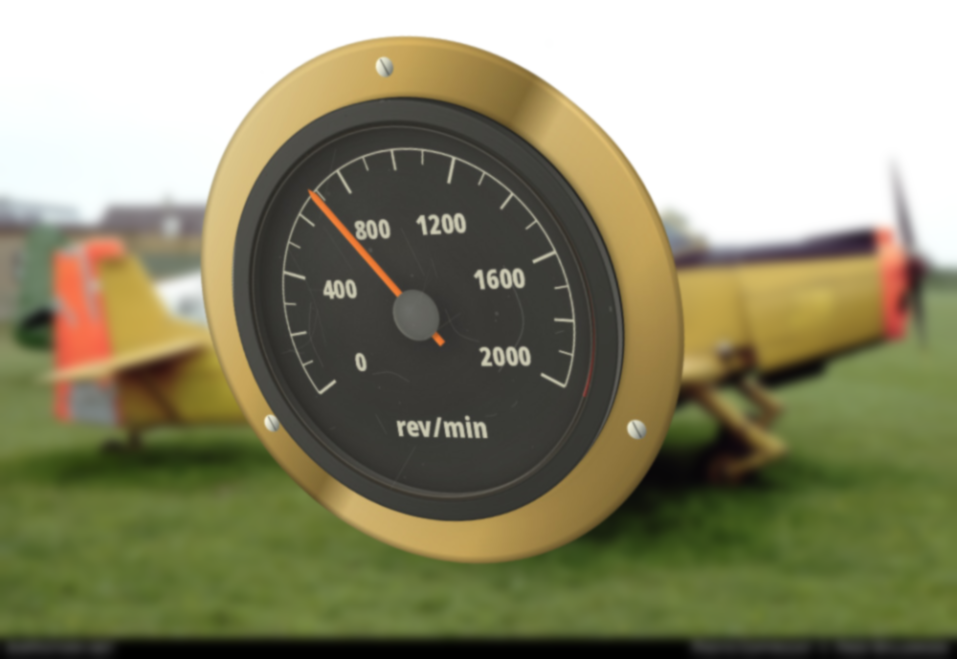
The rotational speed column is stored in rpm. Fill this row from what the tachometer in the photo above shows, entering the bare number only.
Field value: 700
